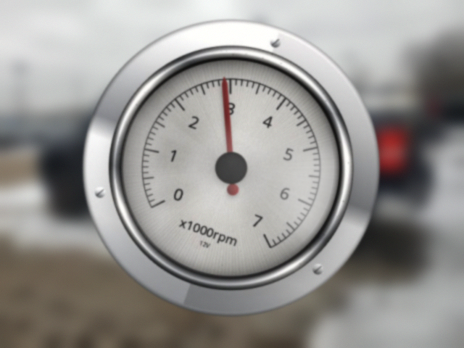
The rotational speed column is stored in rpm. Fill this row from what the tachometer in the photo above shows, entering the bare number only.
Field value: 2900
